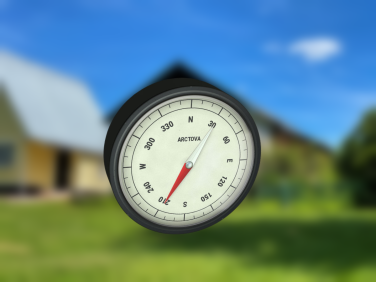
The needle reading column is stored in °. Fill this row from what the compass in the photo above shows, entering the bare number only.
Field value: 210
